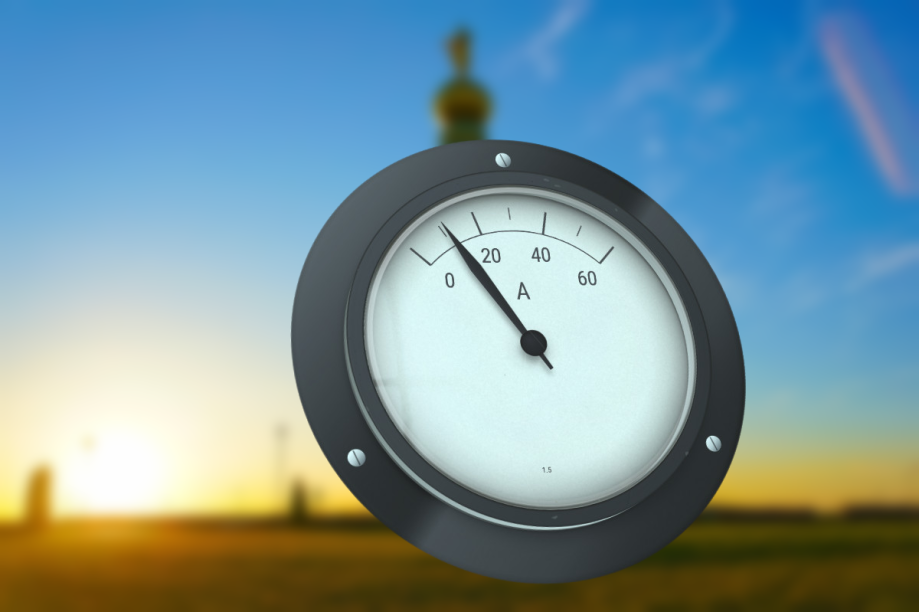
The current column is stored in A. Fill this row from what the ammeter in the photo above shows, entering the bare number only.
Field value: 10
